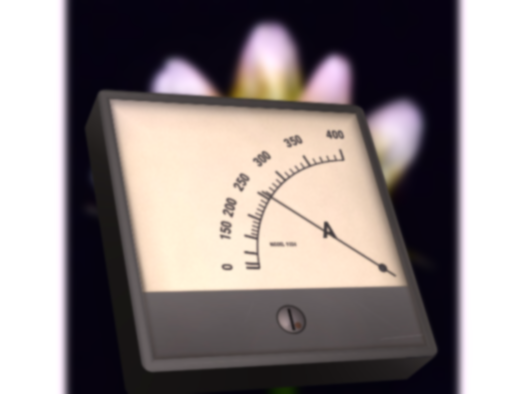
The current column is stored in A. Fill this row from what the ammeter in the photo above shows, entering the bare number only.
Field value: 250
